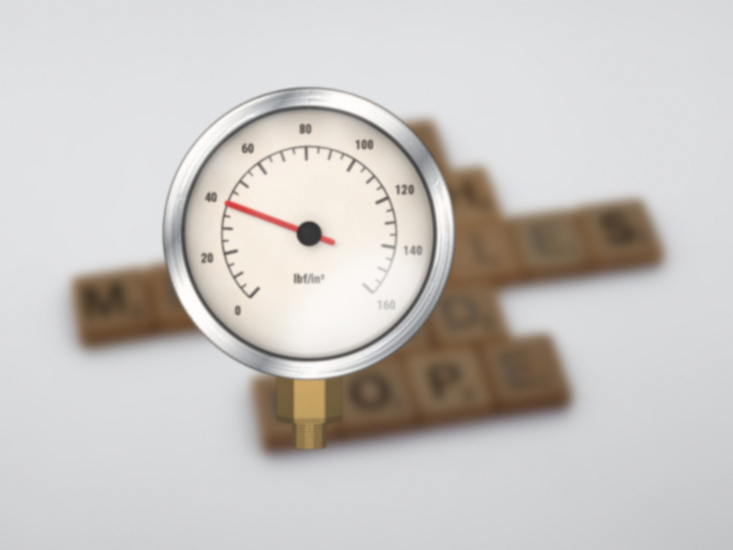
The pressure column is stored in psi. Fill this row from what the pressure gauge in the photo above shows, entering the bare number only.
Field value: 40
